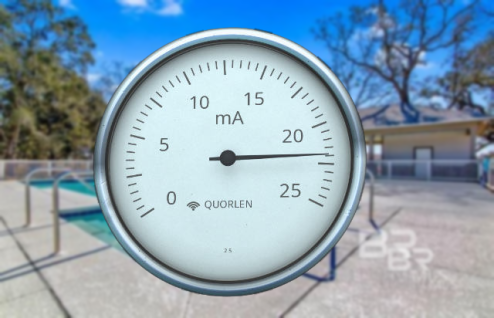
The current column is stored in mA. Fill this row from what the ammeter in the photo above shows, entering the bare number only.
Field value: 22
